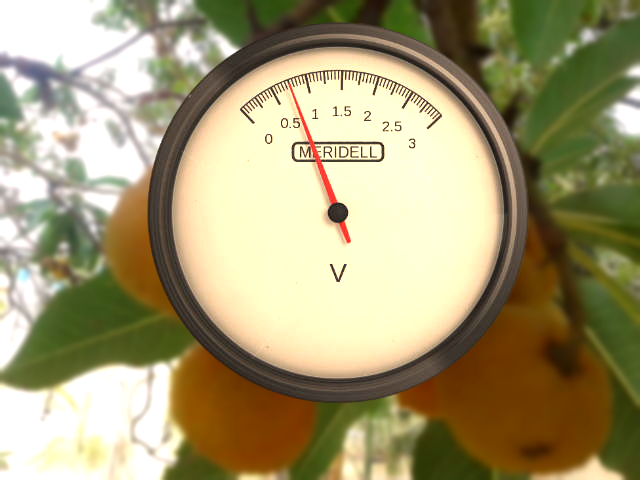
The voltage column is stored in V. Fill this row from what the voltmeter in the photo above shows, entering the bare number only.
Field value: 0.75
